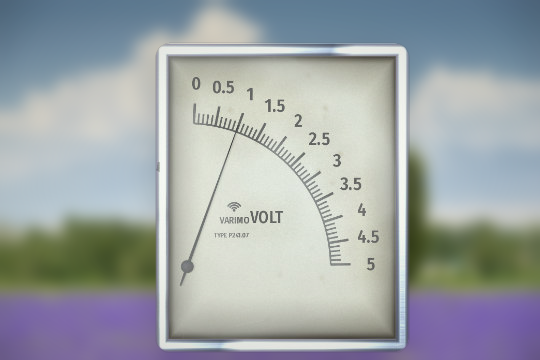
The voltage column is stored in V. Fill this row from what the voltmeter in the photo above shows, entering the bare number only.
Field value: 1
